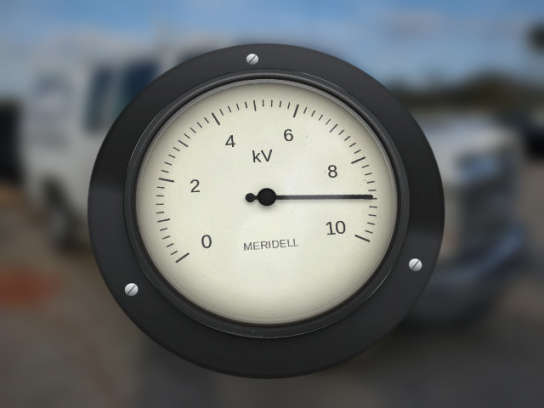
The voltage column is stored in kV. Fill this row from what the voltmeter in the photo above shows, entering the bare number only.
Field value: 9
